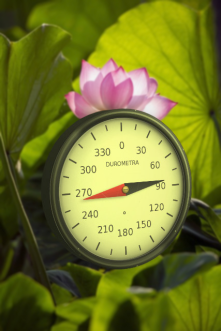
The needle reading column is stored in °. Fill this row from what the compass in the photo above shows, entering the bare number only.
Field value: 262.5
